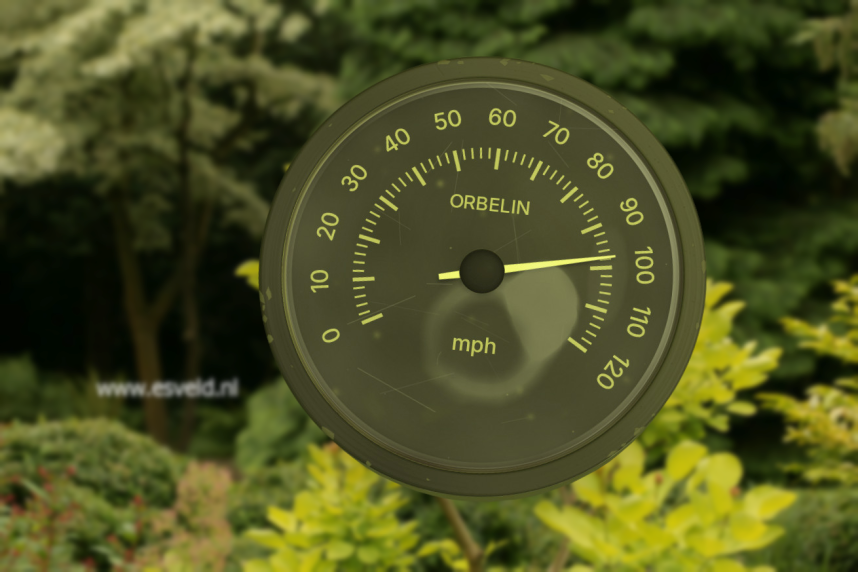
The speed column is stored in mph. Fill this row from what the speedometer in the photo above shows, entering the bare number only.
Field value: 98
